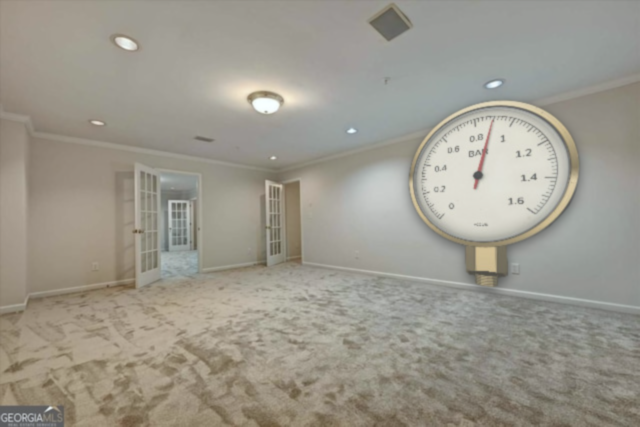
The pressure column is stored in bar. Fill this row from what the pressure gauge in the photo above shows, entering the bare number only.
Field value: 0.9
